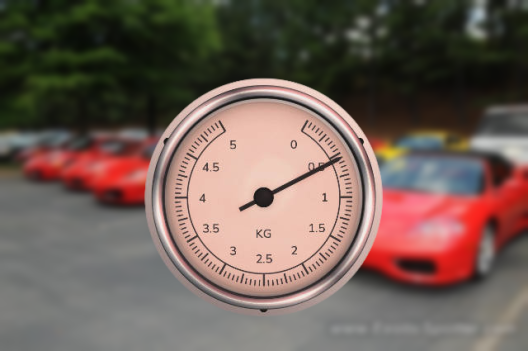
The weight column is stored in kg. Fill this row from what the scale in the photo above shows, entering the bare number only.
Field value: 0.55
